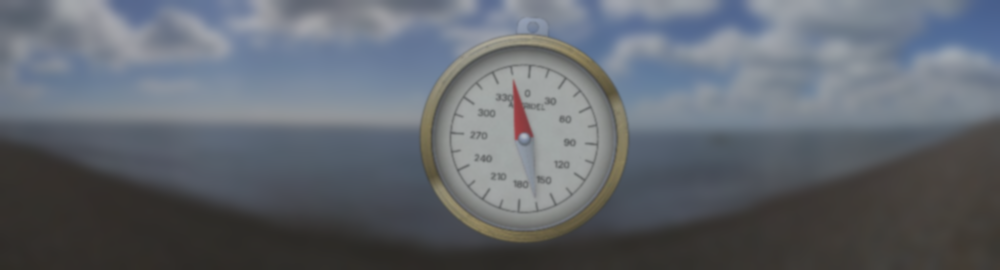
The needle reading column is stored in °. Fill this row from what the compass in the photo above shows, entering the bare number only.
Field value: 345
